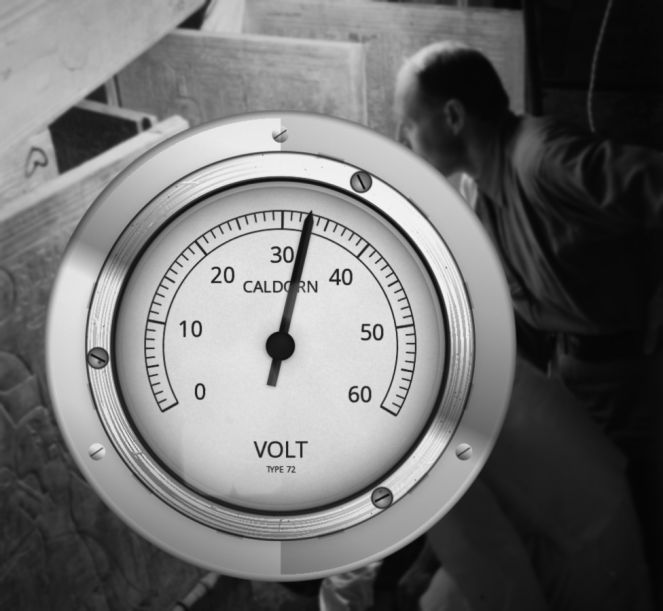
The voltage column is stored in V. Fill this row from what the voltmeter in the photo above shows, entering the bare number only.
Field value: 33
